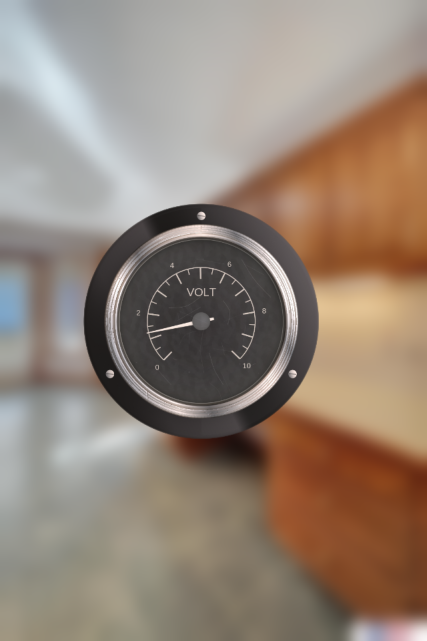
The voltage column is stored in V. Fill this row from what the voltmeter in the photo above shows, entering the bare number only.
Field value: 1.25
